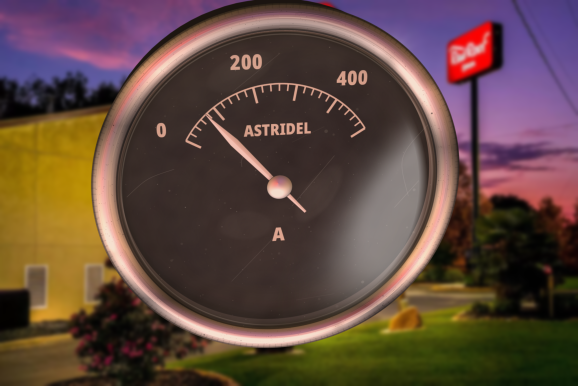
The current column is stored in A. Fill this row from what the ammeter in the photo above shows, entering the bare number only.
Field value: 80
